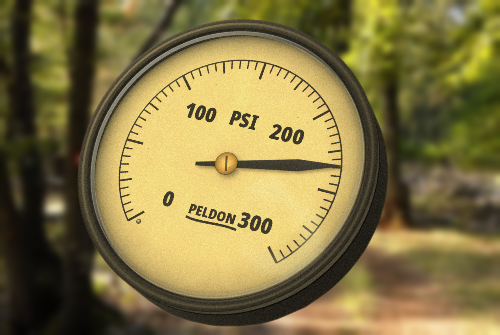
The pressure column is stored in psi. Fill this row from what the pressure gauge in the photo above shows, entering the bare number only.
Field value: 235
